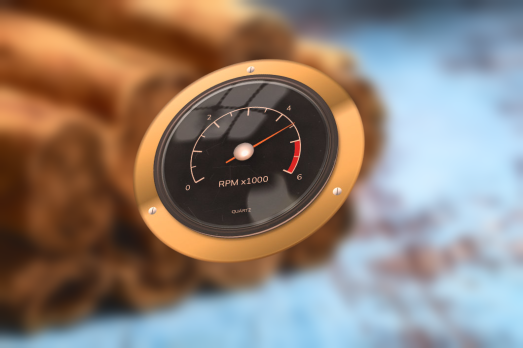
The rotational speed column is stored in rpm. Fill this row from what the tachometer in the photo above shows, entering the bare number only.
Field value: 4500
